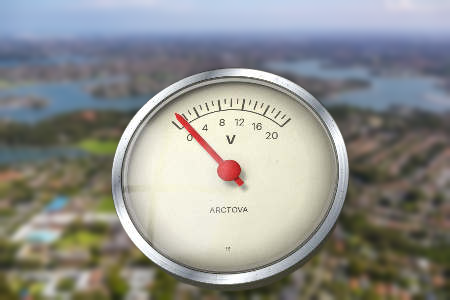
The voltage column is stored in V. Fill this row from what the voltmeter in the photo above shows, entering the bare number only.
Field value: 1
